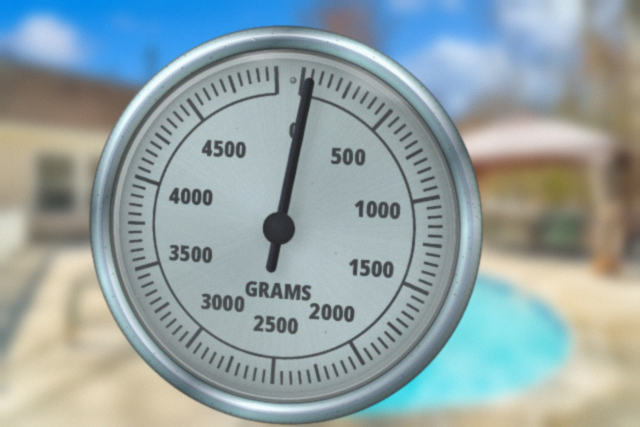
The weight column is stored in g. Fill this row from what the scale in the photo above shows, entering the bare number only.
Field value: 50
